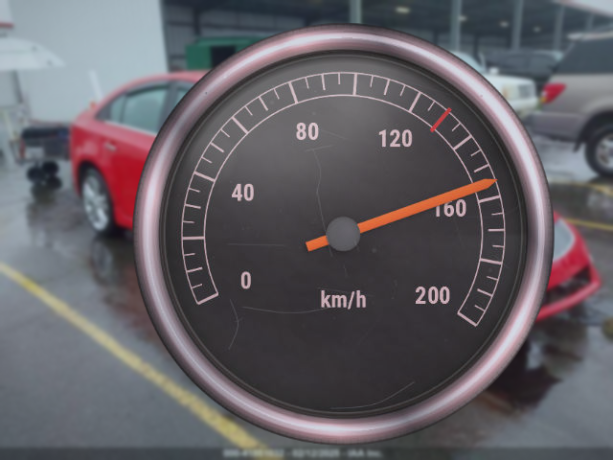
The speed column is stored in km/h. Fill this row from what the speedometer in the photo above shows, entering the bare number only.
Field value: 155
